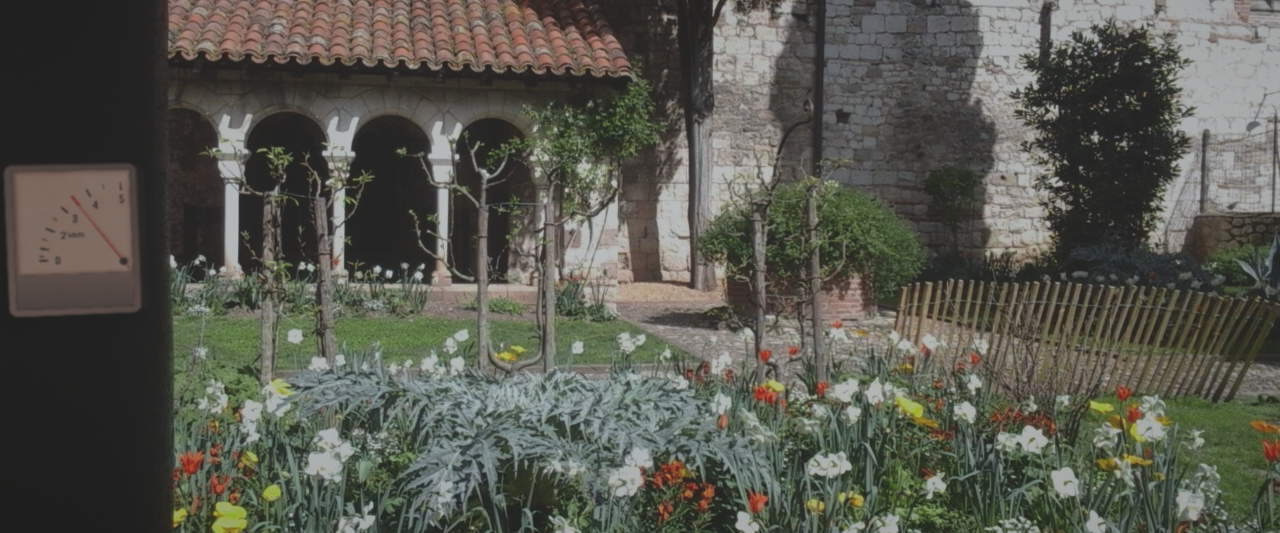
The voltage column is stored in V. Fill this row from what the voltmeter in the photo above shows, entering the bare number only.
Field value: 3.5
